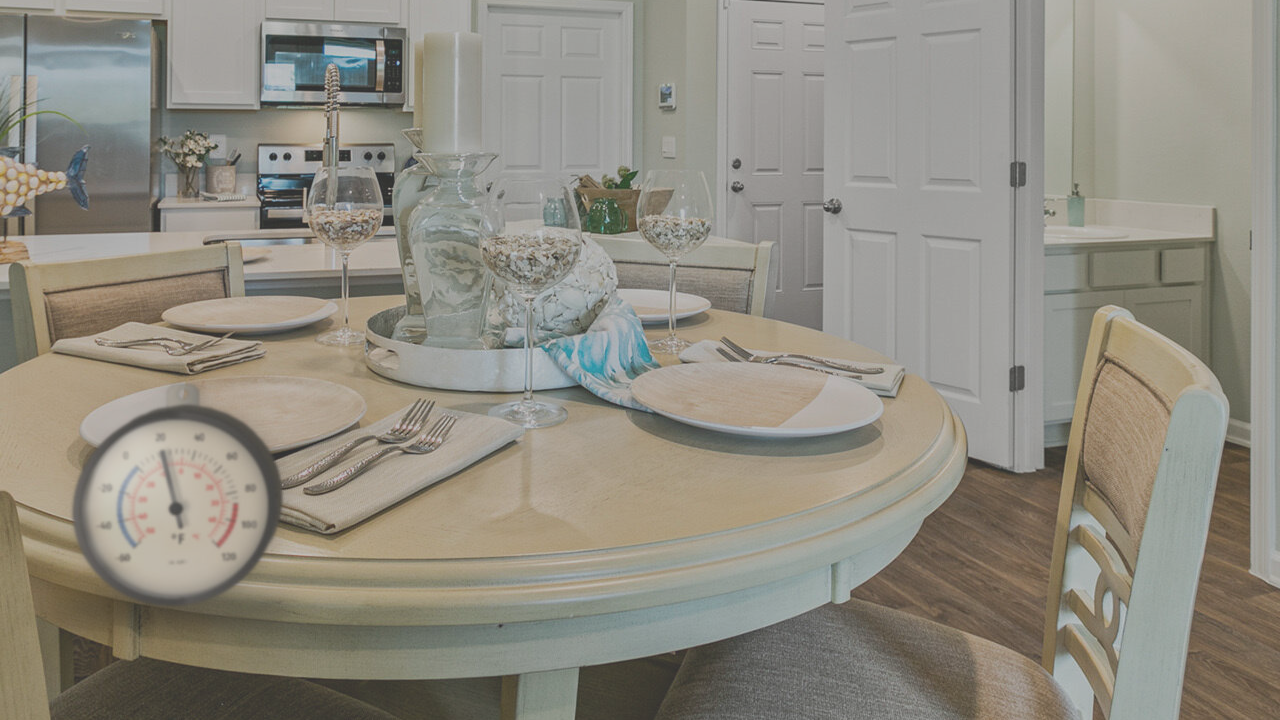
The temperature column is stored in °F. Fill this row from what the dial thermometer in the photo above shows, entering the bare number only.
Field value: 20
